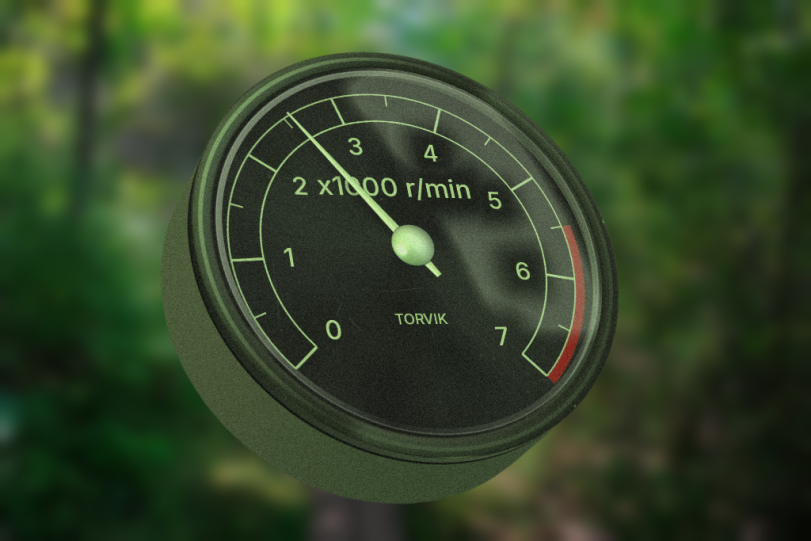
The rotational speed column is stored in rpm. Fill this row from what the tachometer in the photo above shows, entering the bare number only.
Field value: 2500
